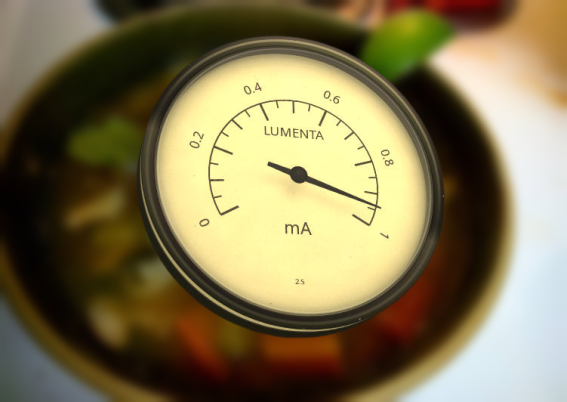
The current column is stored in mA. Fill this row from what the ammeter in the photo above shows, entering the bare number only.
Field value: 0.95
